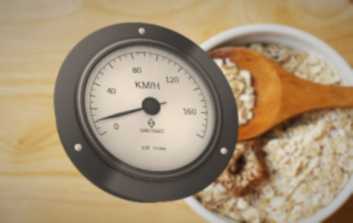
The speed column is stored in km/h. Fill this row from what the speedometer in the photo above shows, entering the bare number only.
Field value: 10
